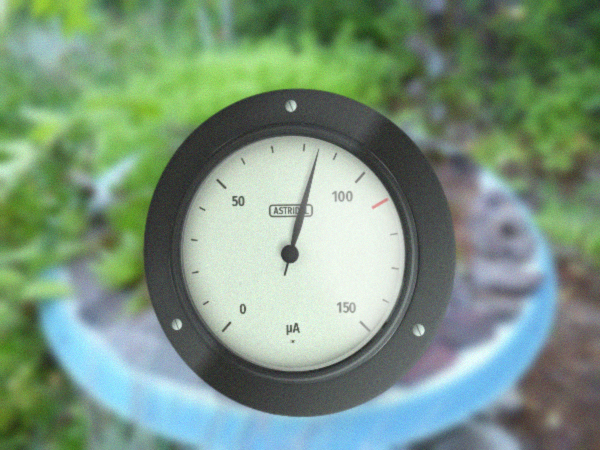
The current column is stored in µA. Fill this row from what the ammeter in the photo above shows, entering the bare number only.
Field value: 85
